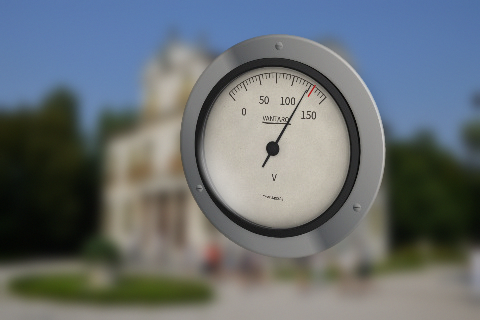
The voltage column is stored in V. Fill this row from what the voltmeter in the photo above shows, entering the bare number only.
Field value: 125
